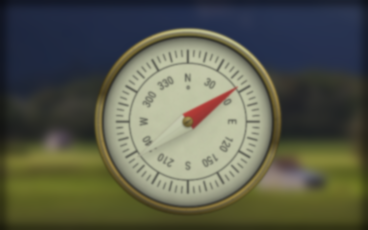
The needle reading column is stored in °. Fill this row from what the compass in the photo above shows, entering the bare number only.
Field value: 55
